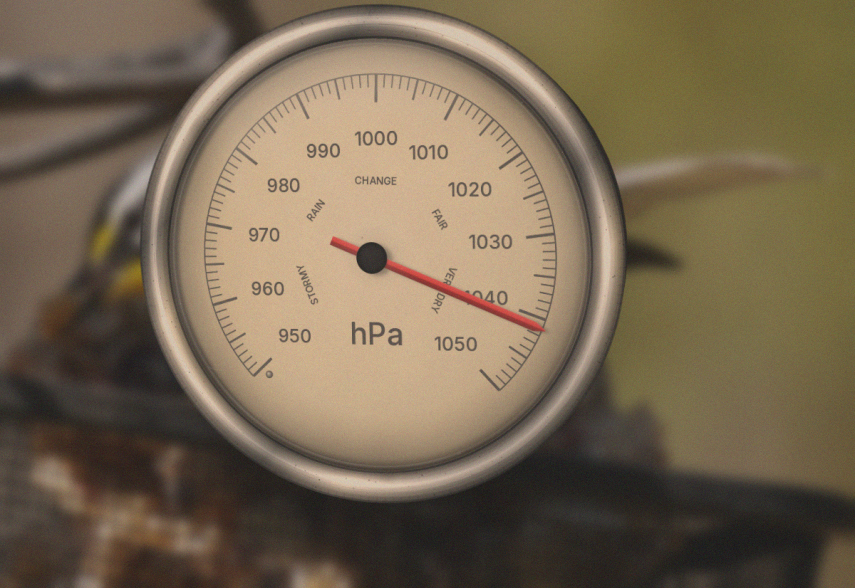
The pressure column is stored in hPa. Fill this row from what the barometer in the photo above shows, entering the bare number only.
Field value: 1041
